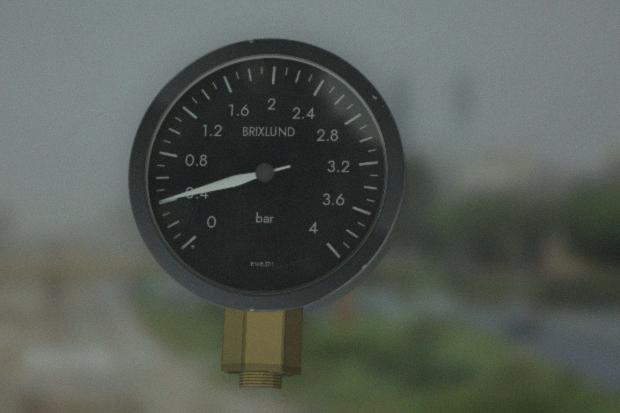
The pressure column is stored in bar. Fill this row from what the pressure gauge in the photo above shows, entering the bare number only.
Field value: 0.4
